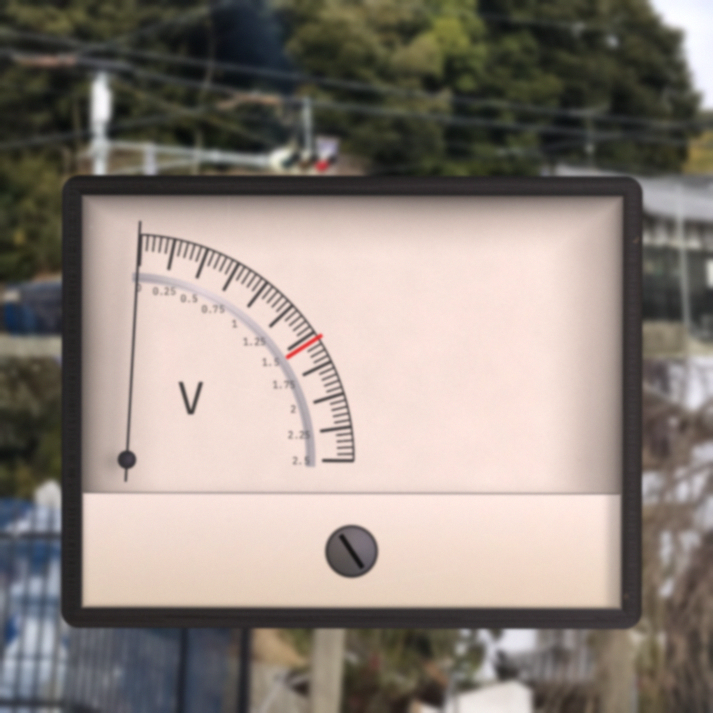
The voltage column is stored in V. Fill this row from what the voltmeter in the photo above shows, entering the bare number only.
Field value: 0
